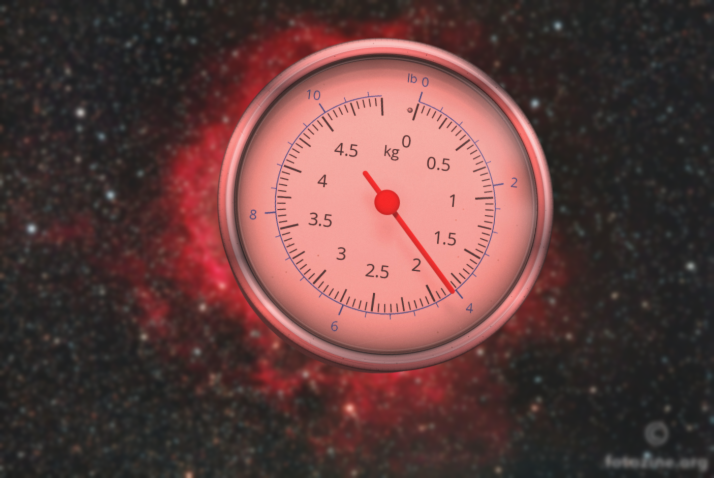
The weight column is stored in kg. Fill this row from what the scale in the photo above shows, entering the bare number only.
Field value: 1.85
